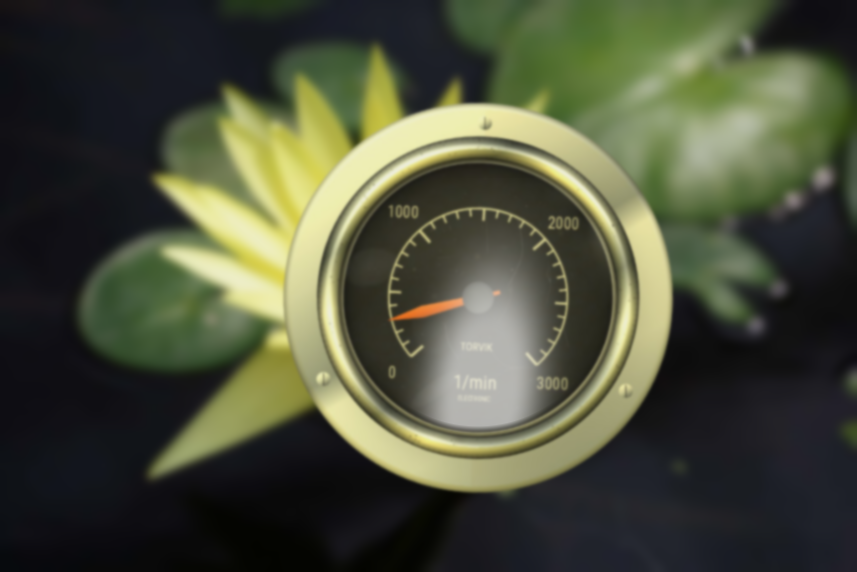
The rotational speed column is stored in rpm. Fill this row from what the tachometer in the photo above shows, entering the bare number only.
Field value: 300
